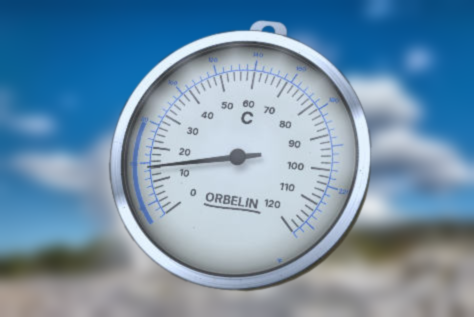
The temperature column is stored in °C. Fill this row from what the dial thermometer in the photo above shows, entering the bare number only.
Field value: 14
